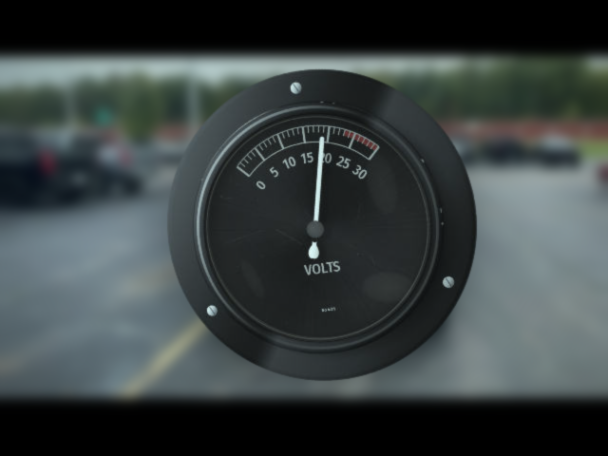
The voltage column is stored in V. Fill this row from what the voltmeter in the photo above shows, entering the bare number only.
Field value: 19
